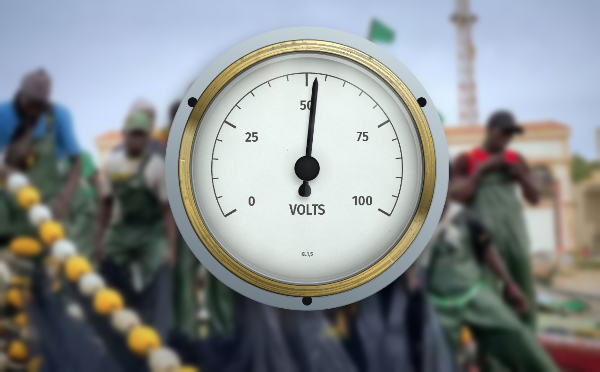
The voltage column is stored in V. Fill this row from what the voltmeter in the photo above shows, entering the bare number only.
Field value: 52.5
